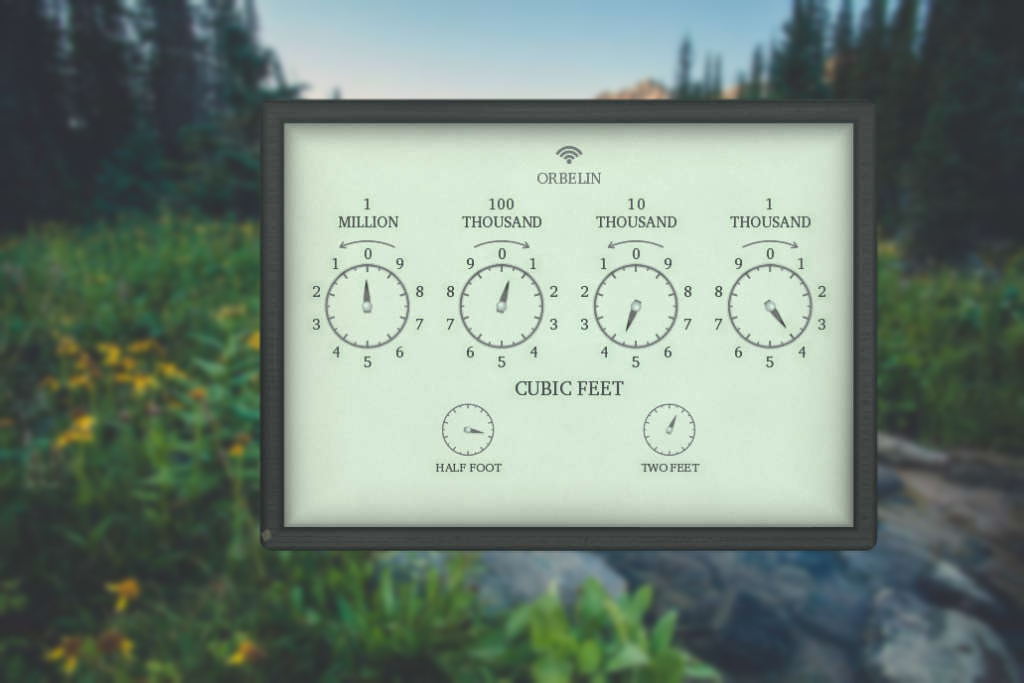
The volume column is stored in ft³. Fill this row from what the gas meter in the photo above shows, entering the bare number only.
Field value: 4400
